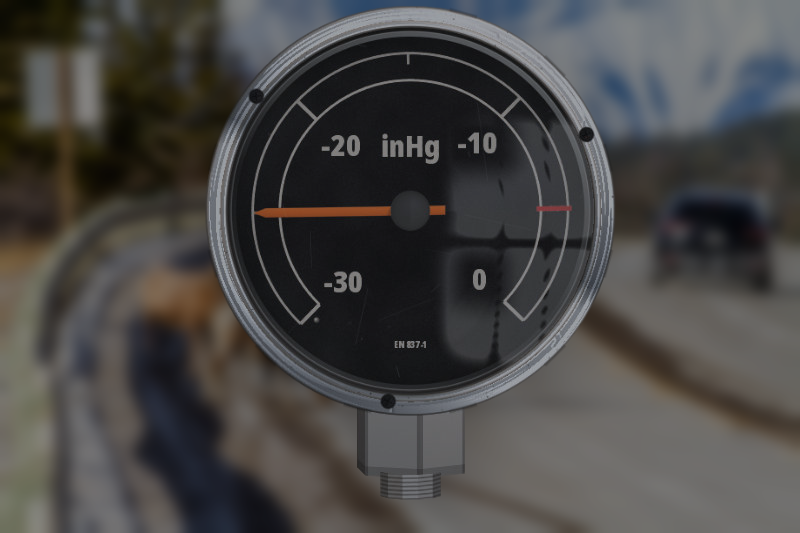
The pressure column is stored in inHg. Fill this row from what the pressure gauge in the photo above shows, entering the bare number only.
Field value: -25
